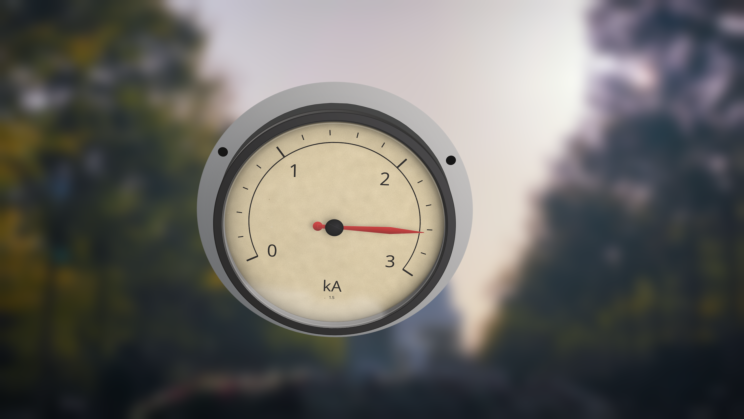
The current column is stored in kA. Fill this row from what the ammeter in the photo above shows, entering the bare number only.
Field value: 2.6
